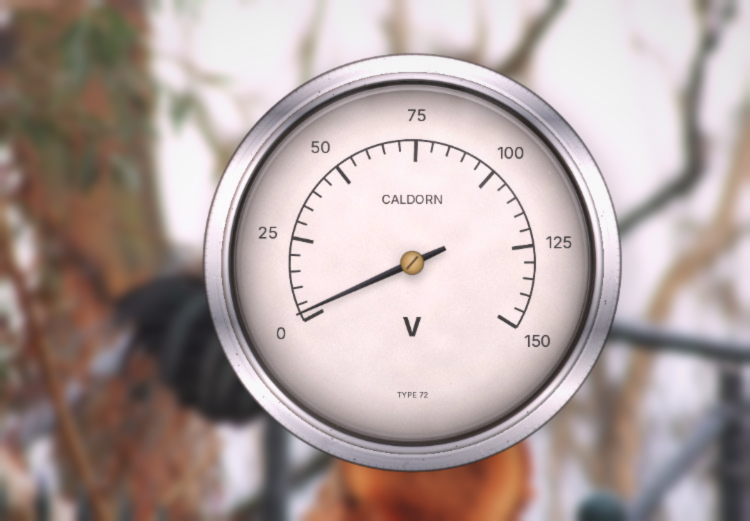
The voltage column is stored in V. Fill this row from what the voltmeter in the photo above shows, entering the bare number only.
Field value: 2.5
